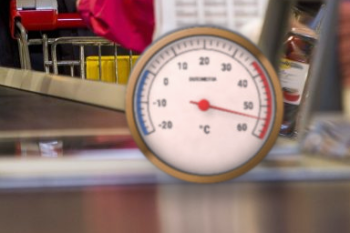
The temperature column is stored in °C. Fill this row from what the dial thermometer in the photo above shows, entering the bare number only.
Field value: 54
